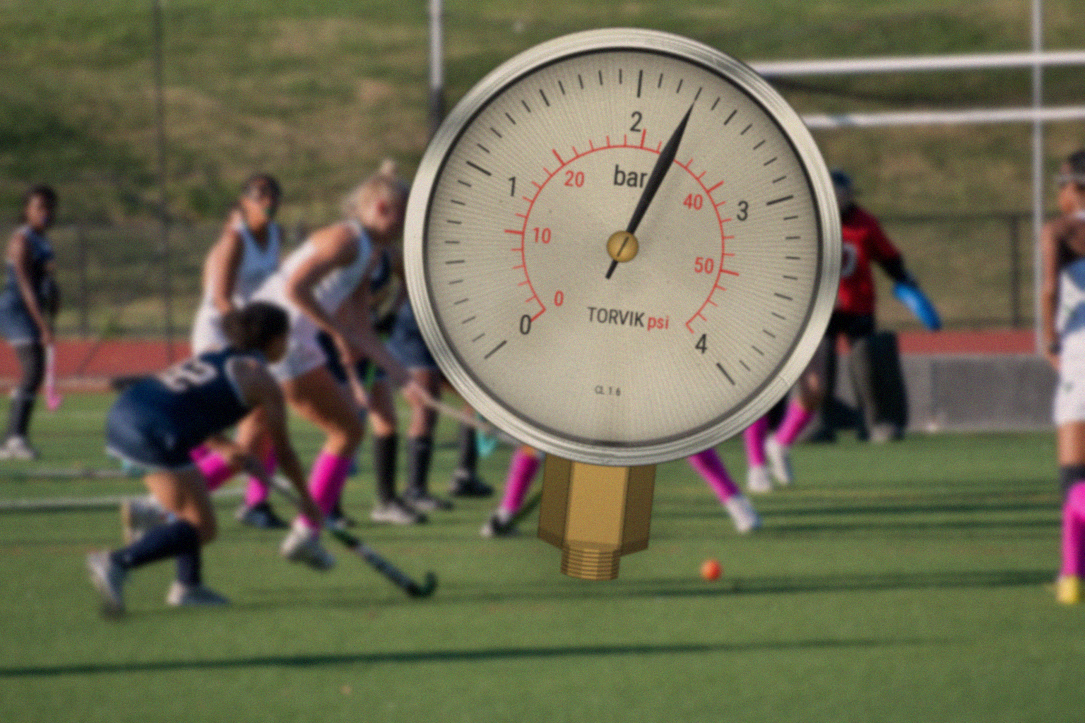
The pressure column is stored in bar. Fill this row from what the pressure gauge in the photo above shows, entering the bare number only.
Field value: 2.3
